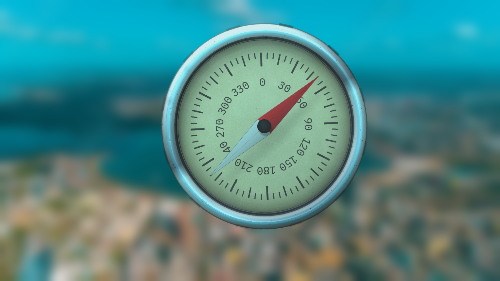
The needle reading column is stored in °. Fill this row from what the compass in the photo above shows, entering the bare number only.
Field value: 50
